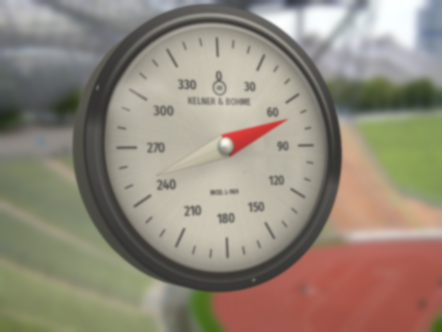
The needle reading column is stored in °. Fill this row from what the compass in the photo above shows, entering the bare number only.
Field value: 70
